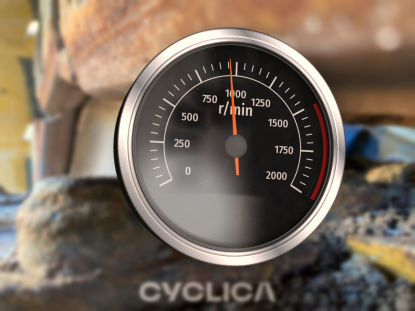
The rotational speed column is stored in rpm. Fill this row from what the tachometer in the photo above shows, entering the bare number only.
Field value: 950
